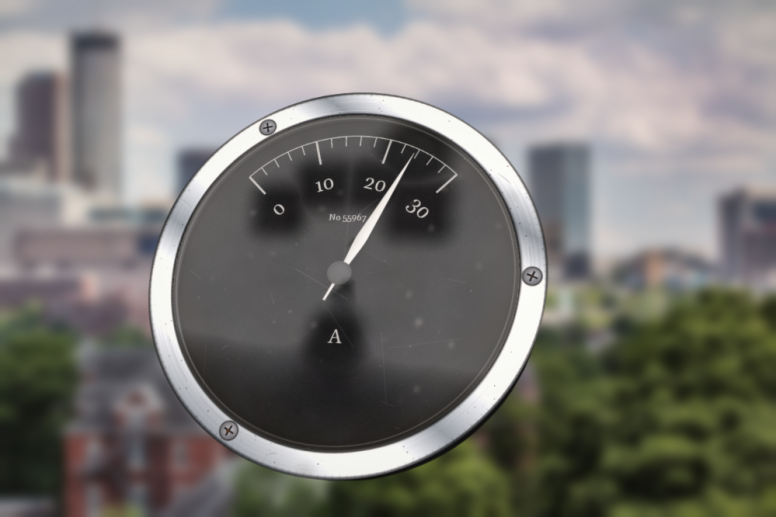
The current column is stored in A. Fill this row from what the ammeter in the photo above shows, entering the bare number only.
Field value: 24
